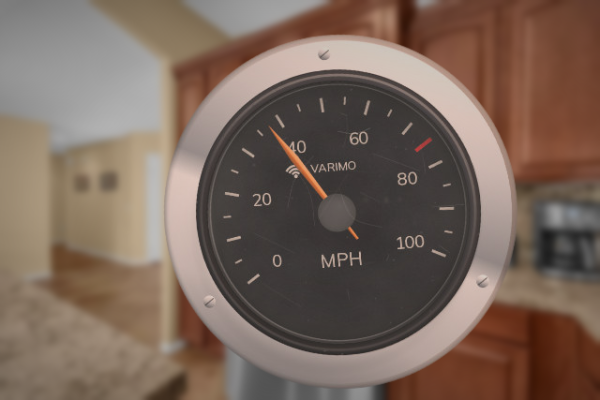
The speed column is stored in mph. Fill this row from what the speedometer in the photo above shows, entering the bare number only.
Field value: 37.5
